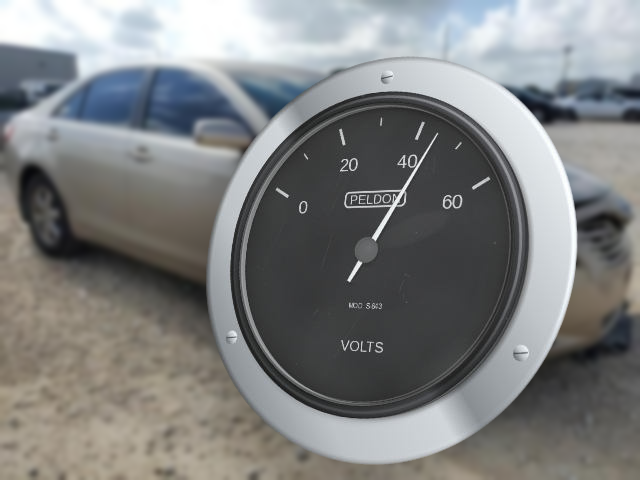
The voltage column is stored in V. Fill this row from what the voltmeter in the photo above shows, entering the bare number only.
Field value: 45
